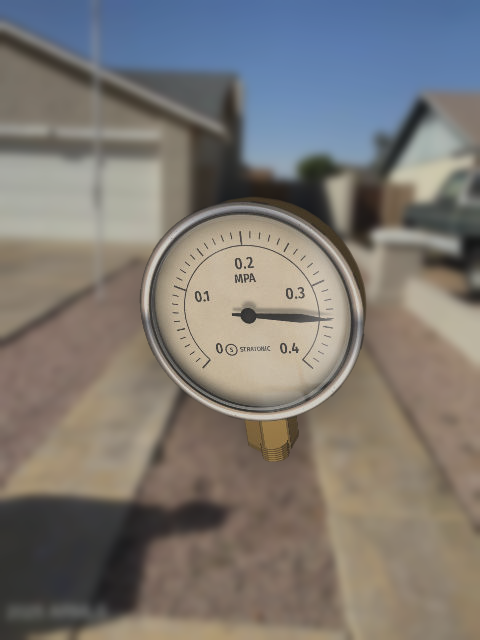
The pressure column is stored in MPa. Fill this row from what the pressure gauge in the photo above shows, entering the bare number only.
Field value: 0.34
